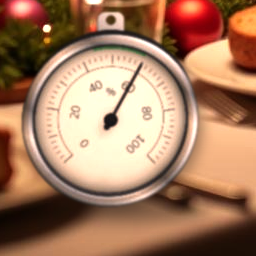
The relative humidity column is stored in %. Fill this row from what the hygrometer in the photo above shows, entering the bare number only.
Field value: 60
